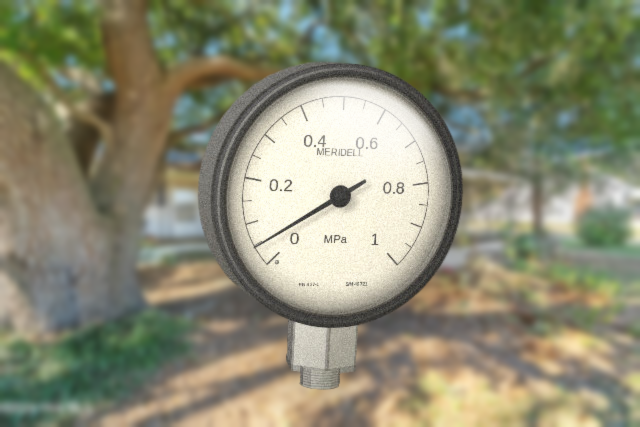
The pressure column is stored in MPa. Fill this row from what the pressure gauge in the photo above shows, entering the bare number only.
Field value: 0.05
